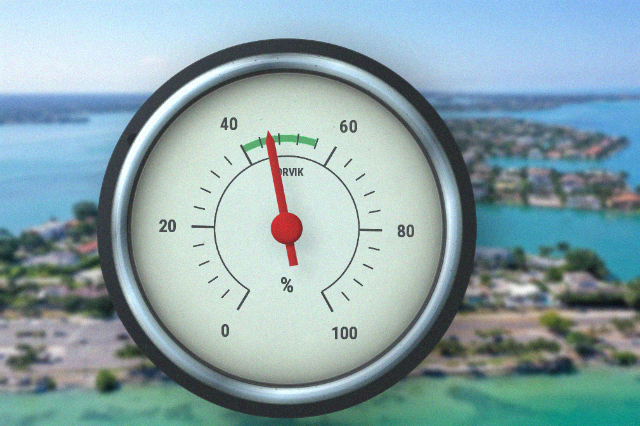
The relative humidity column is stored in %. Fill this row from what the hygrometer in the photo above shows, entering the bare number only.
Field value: 46
